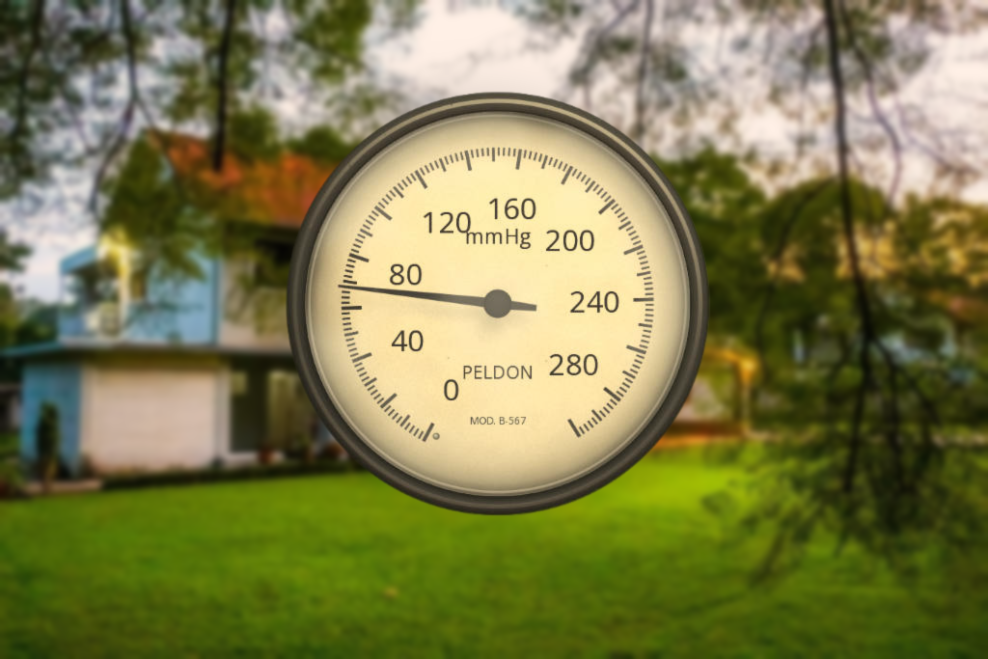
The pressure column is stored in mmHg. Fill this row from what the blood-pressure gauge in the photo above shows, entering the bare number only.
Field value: 68
